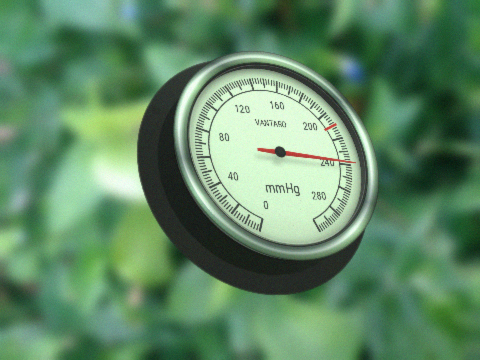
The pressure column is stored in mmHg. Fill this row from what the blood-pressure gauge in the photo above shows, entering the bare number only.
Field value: 240
